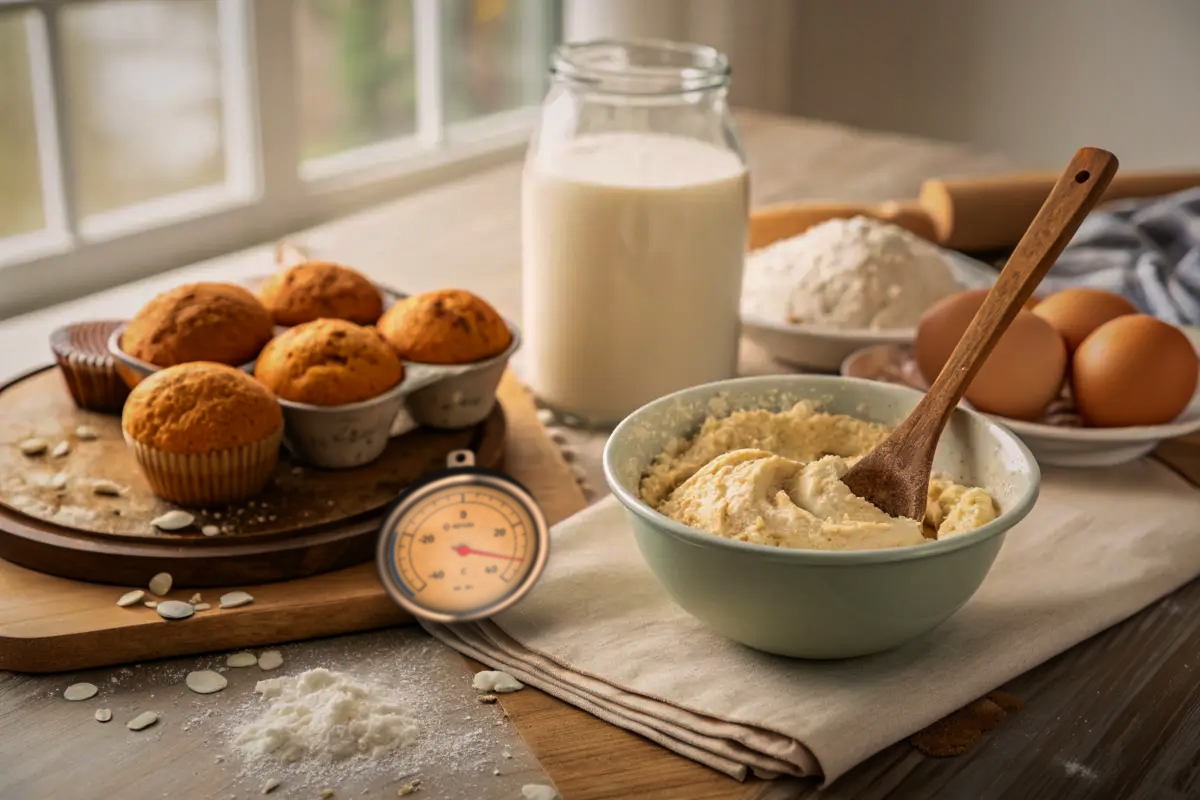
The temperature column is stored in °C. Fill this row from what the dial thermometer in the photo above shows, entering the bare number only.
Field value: 32
